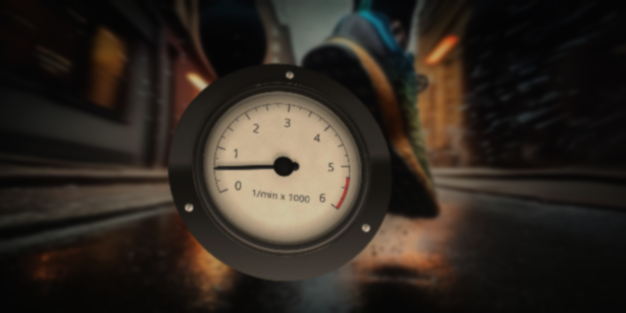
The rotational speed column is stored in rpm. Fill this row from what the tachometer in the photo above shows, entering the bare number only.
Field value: 500
